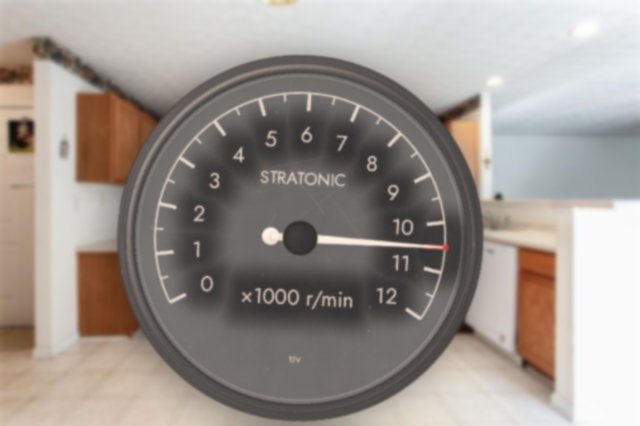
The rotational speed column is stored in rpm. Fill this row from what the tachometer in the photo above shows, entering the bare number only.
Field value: 10500
